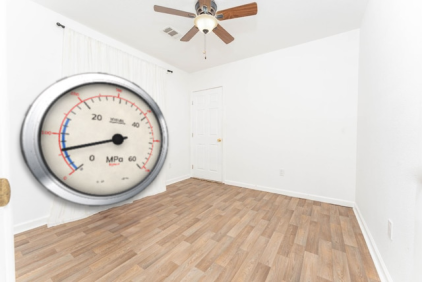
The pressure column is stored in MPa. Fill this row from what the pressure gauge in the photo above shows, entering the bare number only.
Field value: 6
